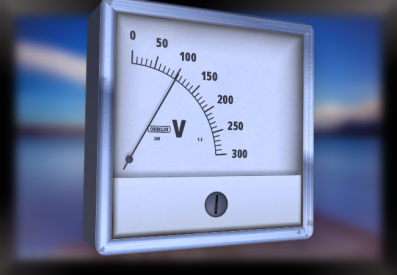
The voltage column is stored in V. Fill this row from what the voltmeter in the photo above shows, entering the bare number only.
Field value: 100
